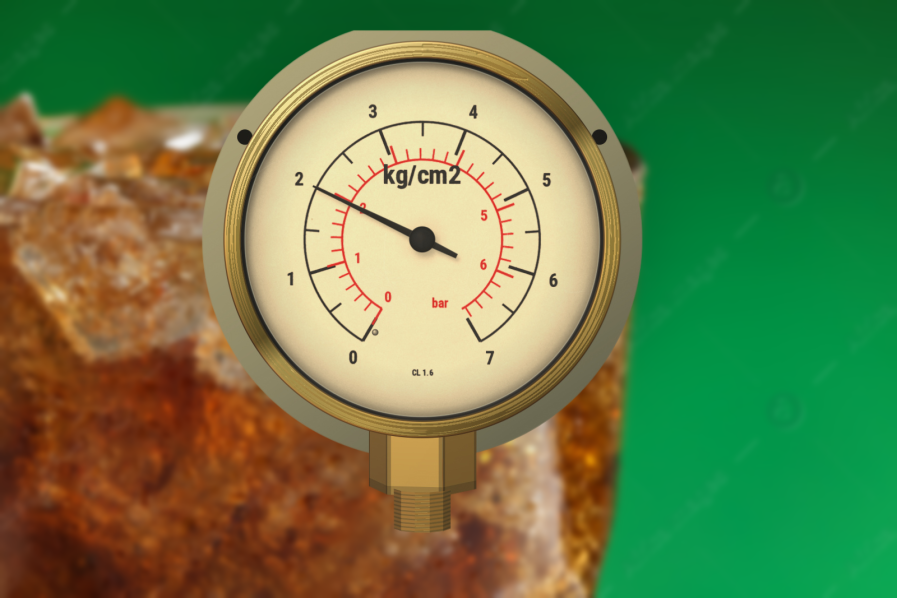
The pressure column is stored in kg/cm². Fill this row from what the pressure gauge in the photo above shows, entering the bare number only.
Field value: 2
